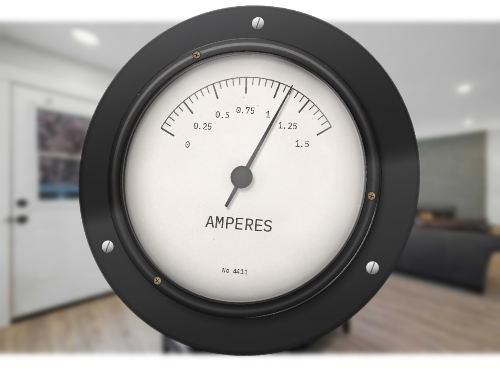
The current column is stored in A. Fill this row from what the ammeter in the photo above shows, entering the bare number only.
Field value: 1.1
